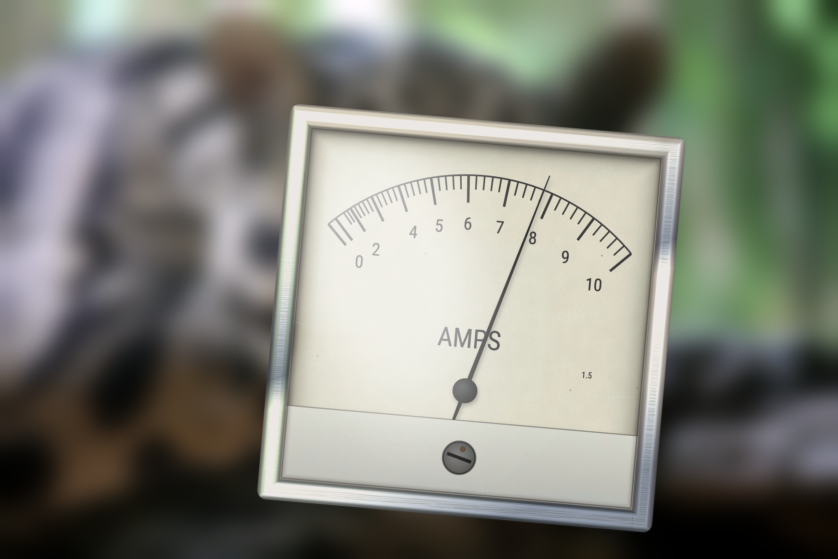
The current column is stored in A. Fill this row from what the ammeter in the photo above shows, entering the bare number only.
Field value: 7.8
